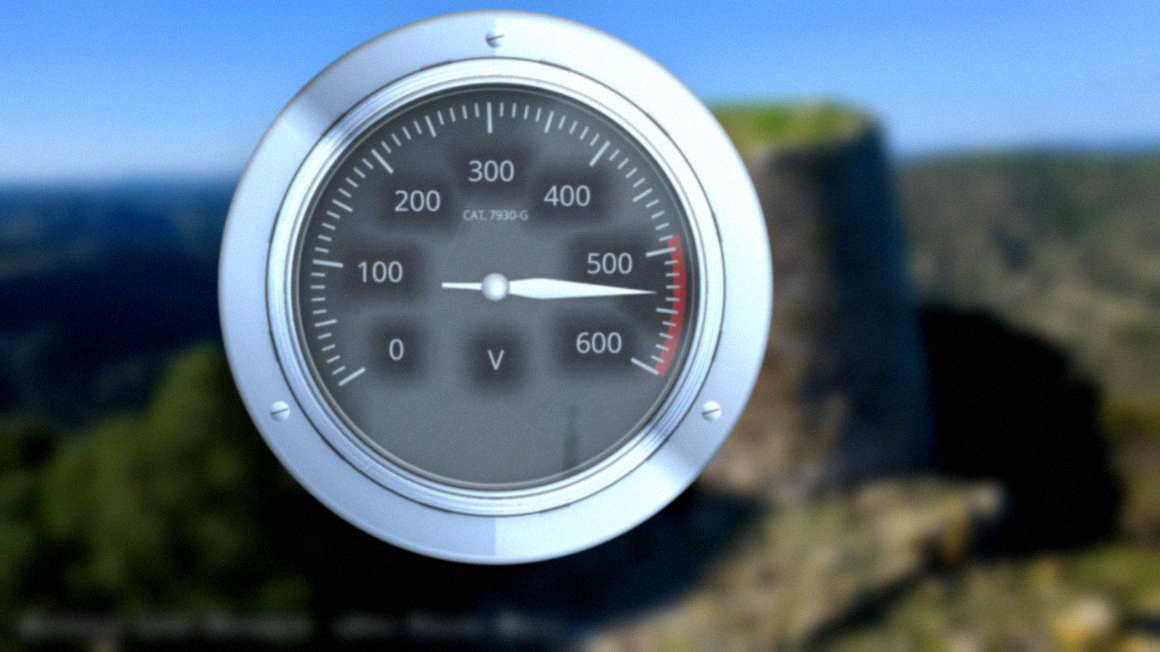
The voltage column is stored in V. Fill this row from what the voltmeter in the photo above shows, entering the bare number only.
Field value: 535
